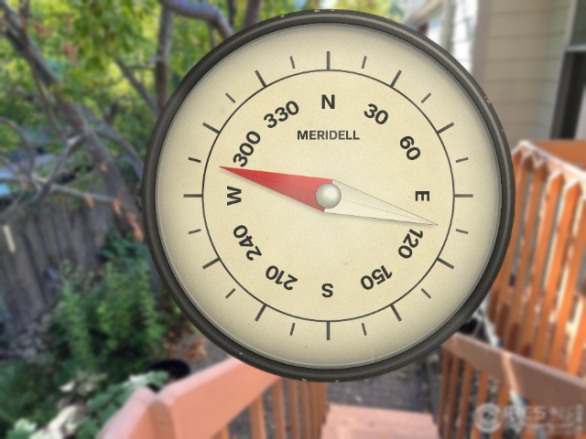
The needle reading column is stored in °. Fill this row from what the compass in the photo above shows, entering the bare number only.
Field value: 285
